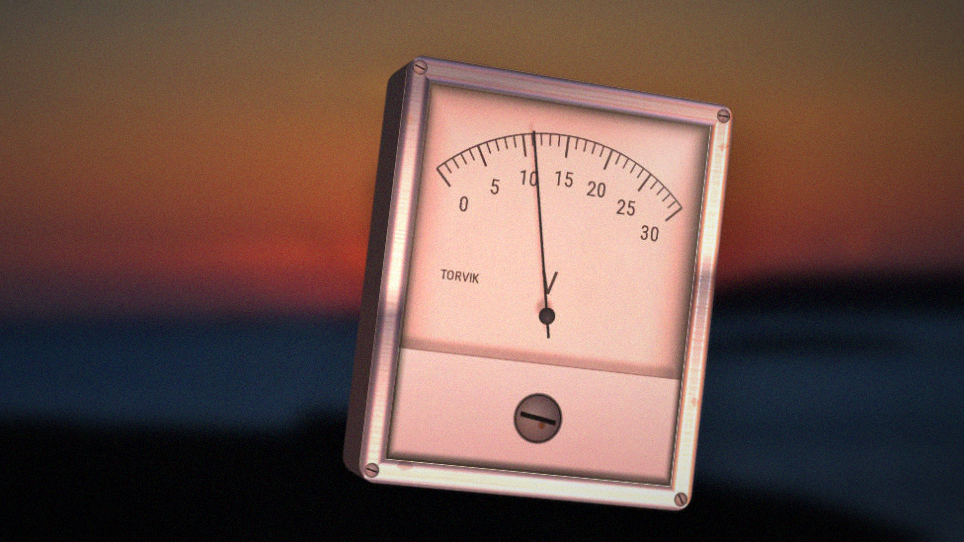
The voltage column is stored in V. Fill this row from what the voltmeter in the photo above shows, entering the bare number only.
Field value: 11
